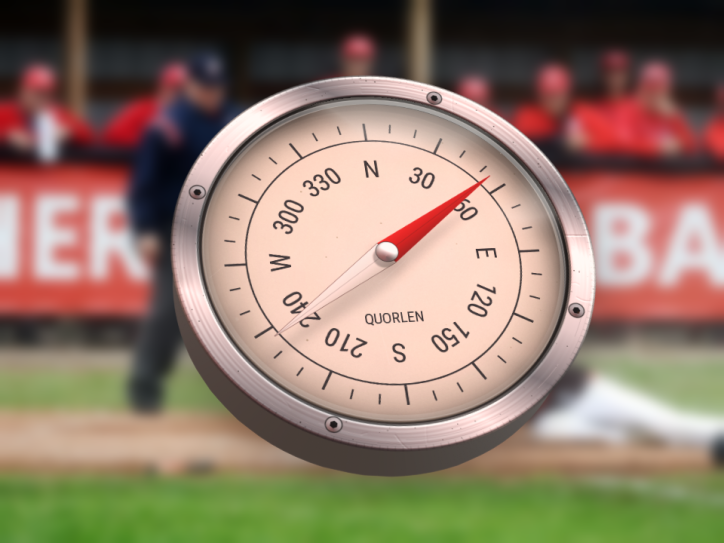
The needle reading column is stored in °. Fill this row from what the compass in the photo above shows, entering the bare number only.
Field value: 55
